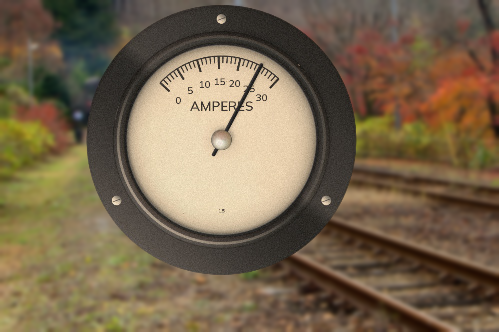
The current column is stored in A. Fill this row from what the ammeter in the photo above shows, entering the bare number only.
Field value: 25
